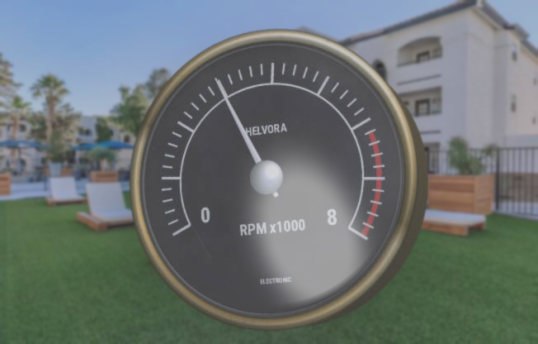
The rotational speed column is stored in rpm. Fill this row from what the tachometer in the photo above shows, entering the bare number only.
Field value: 3000
